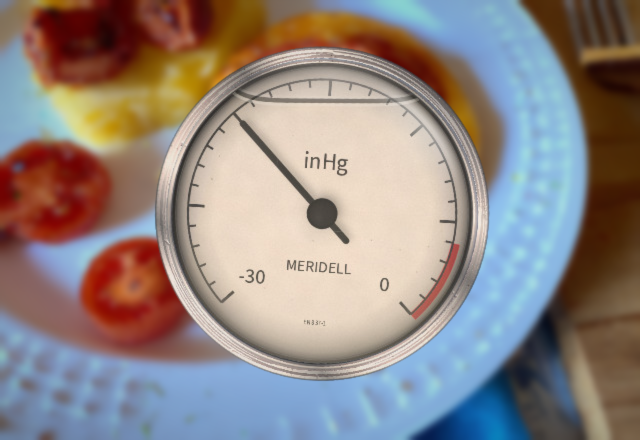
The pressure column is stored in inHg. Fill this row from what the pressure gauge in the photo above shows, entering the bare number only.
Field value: -20
